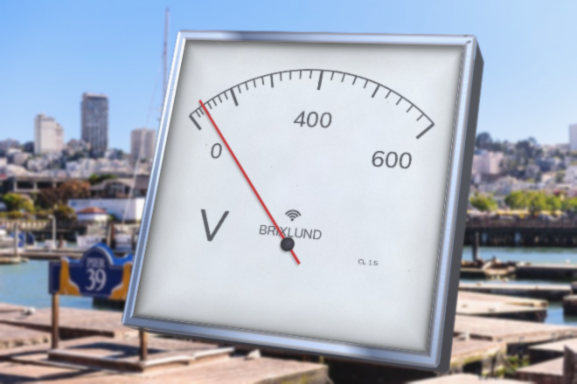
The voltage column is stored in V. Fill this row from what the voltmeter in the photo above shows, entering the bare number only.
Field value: 100
